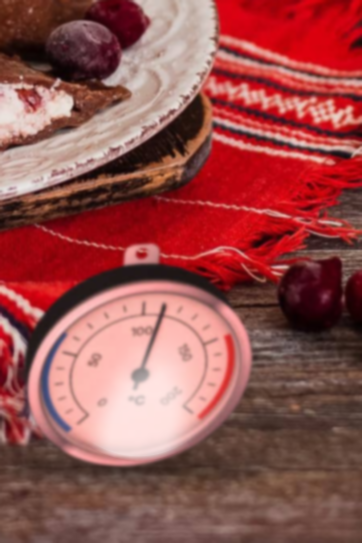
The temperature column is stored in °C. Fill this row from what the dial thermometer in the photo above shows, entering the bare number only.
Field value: 110
